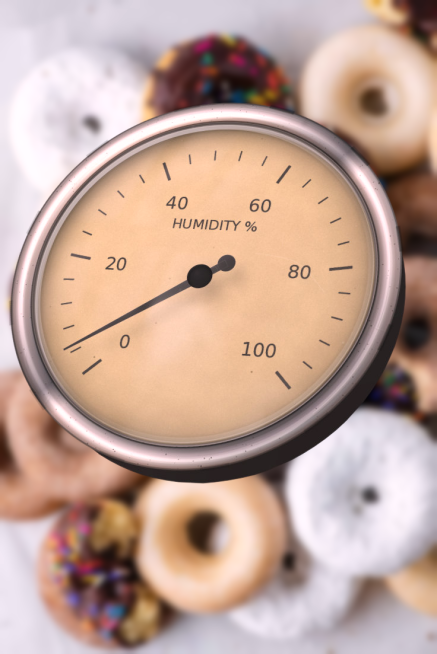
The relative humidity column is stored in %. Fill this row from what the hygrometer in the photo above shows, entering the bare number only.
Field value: 4
